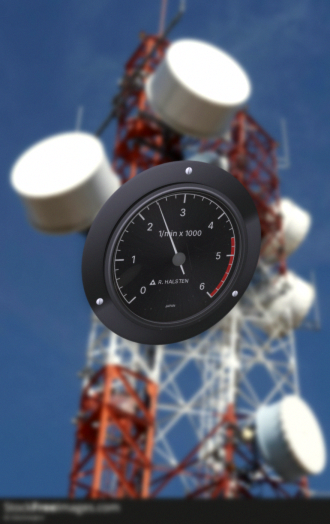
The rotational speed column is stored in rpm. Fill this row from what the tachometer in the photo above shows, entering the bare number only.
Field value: 2400
